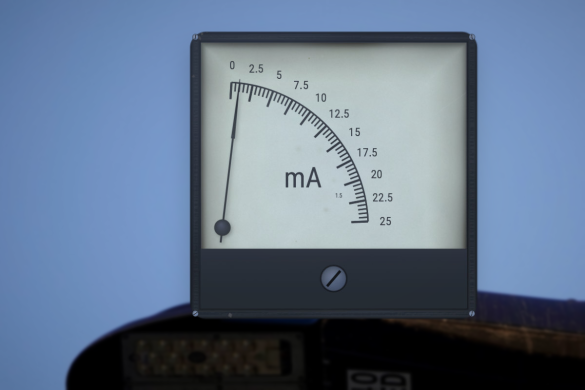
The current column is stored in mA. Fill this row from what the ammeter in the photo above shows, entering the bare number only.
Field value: 1
